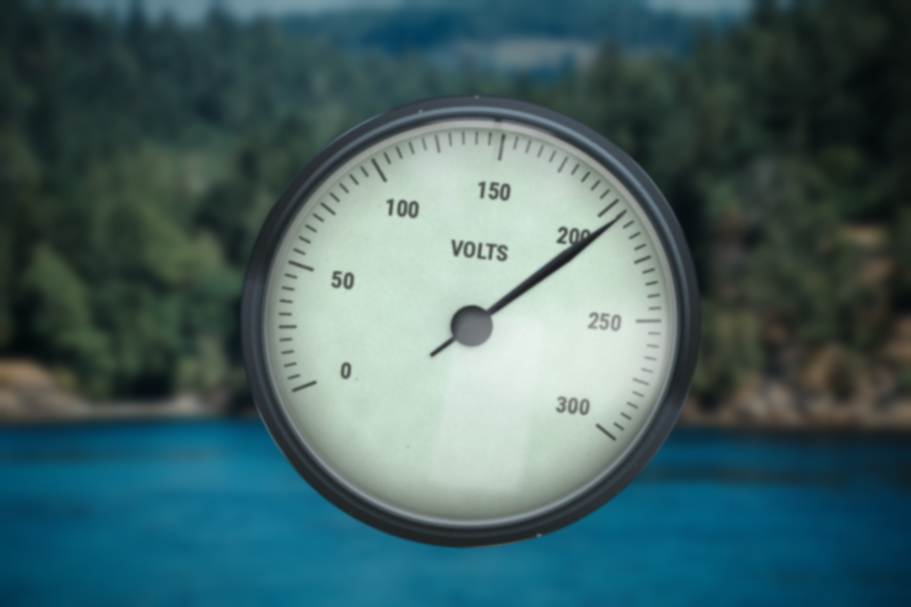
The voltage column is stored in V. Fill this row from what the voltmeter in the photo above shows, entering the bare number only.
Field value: 205
